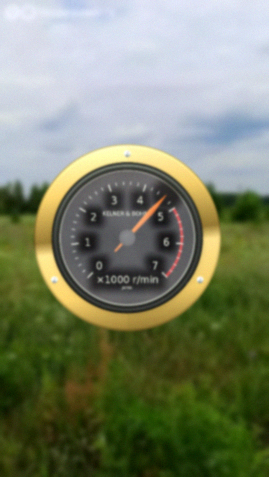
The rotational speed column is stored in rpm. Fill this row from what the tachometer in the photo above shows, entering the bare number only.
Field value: 4600
